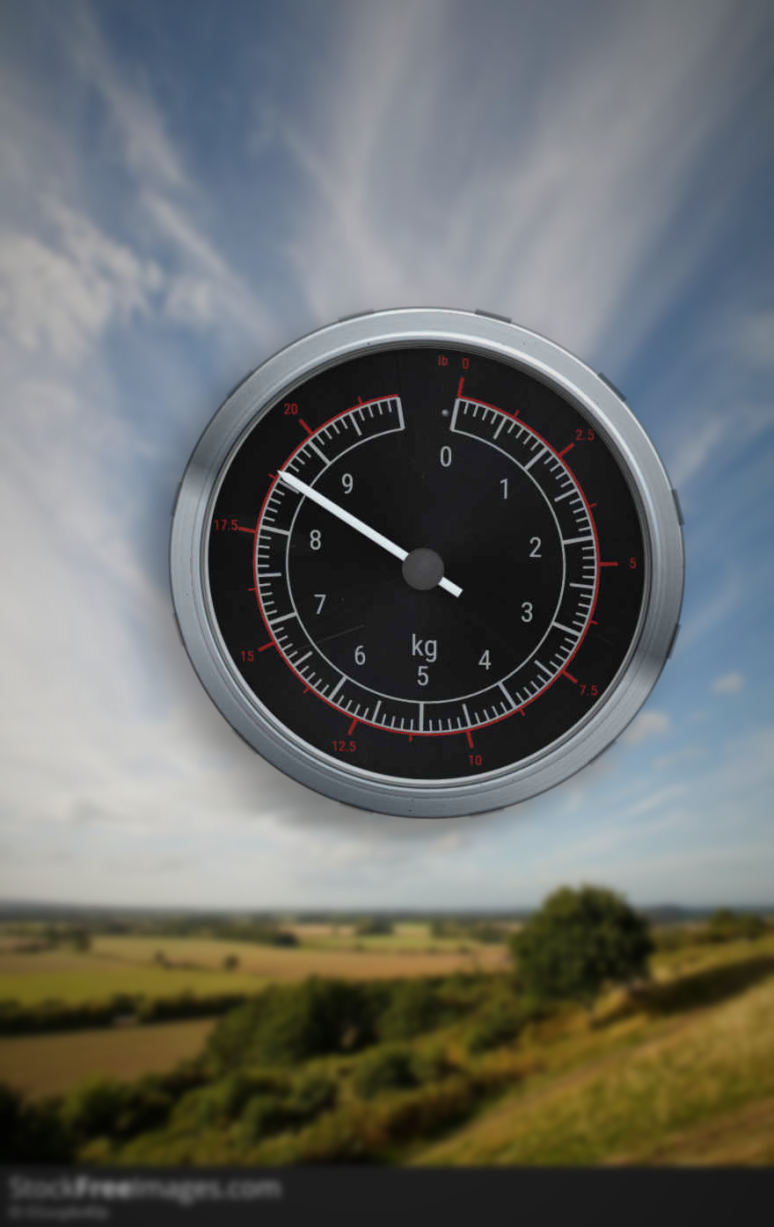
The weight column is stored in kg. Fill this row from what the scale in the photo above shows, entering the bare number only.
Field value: 8.6
